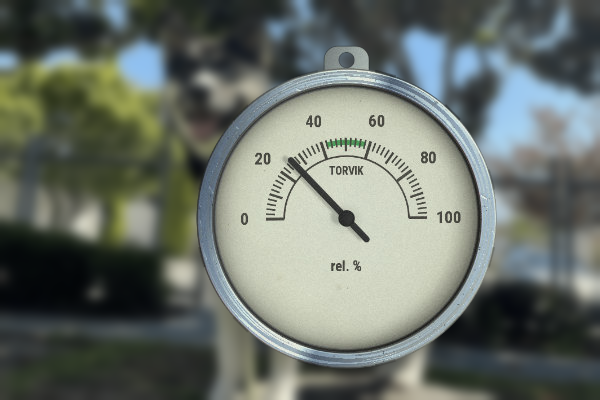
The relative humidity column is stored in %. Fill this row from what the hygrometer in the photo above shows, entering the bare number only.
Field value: 26
